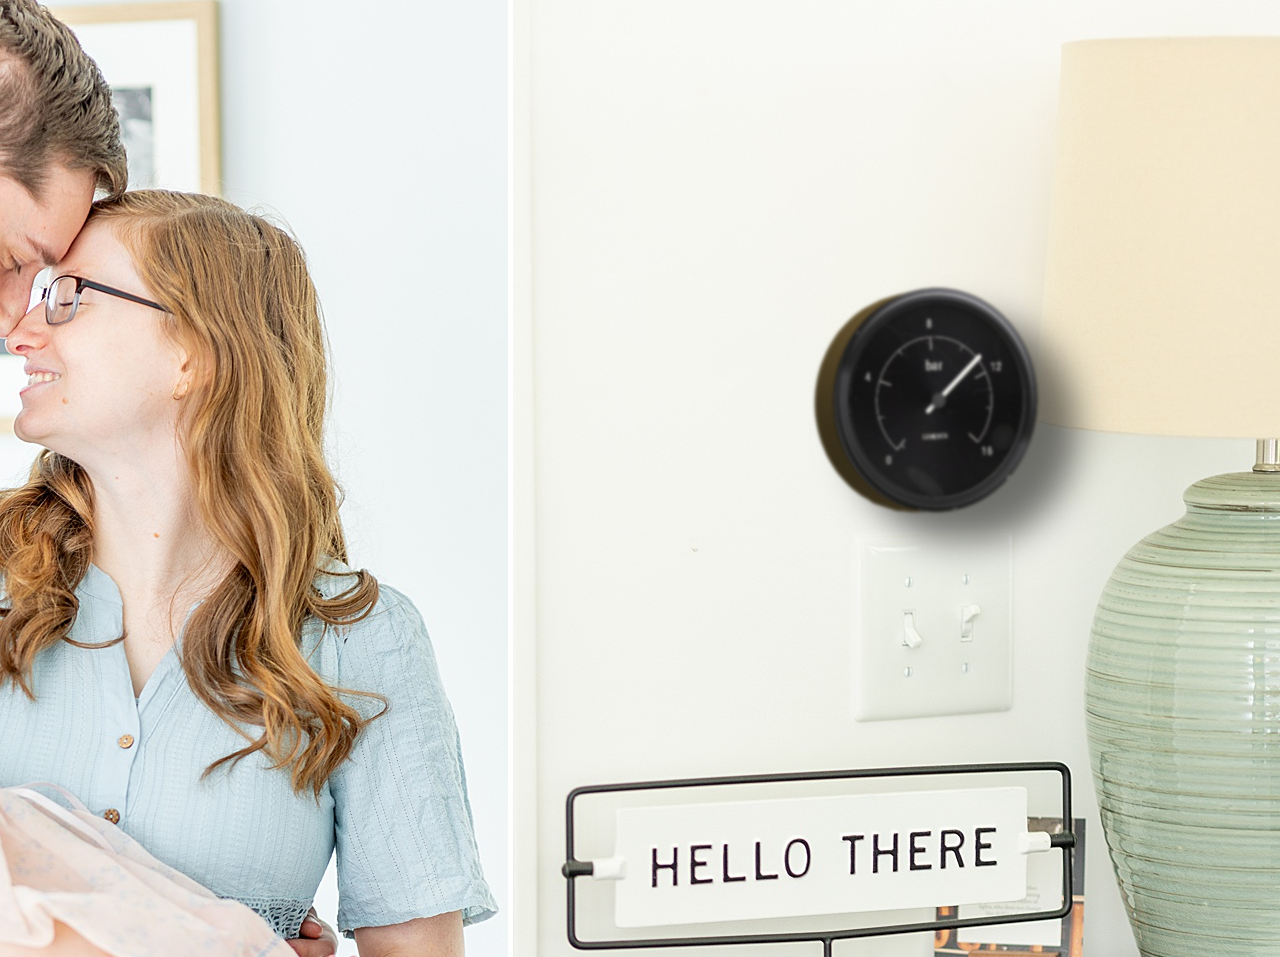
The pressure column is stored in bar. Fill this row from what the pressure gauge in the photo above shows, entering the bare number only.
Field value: 11
